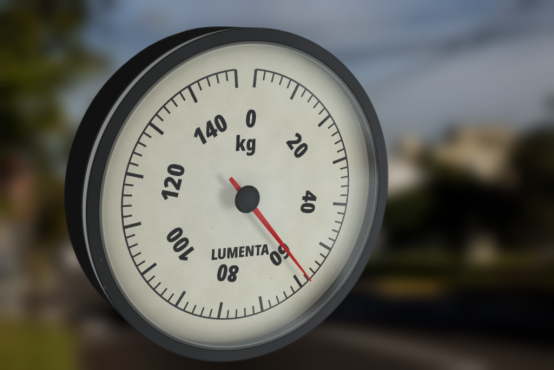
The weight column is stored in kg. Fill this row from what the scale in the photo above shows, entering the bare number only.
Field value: 58
